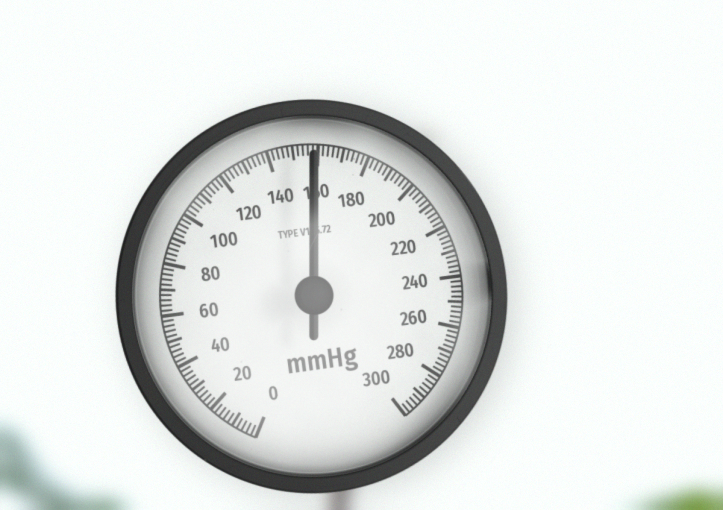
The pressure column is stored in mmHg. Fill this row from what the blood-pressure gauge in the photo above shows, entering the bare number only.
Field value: 158
